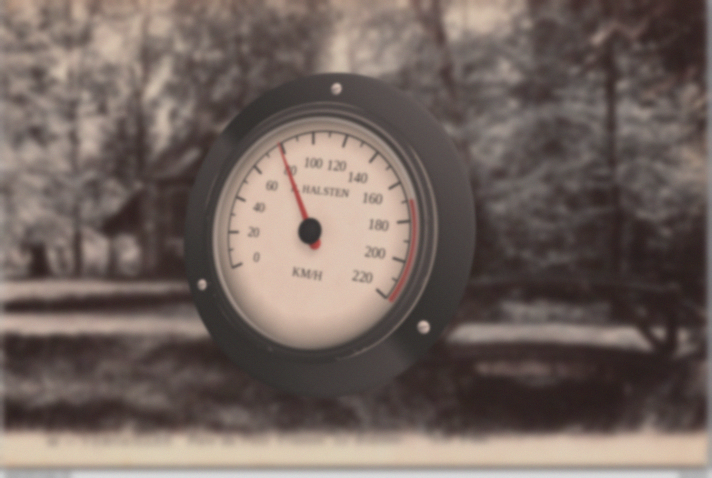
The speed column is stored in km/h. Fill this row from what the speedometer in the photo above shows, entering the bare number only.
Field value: 80
